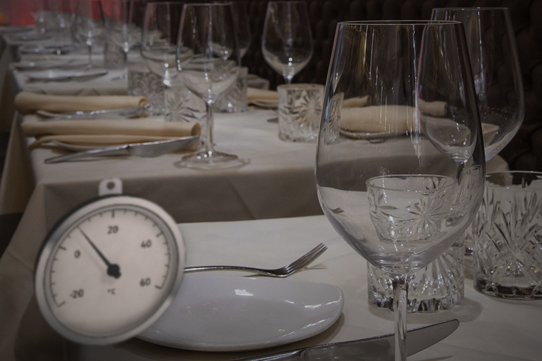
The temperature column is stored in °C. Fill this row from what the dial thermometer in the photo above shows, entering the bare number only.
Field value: 8
